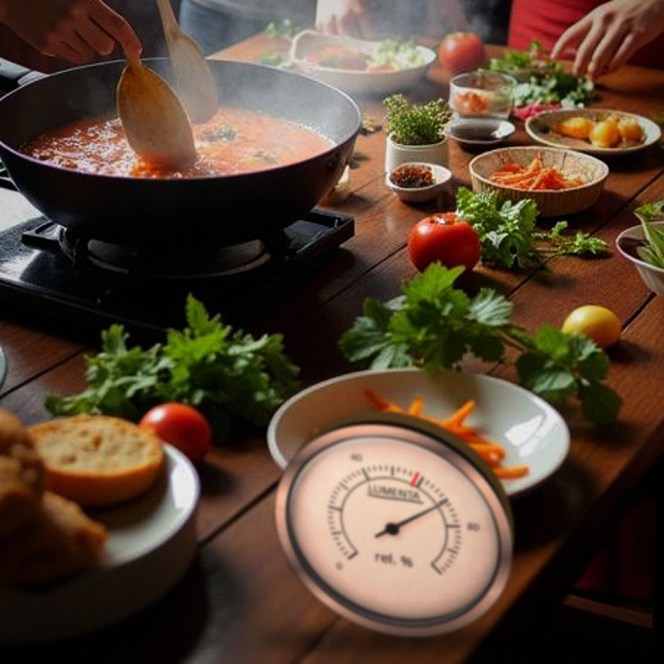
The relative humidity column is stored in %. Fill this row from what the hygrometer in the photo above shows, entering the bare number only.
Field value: 70
